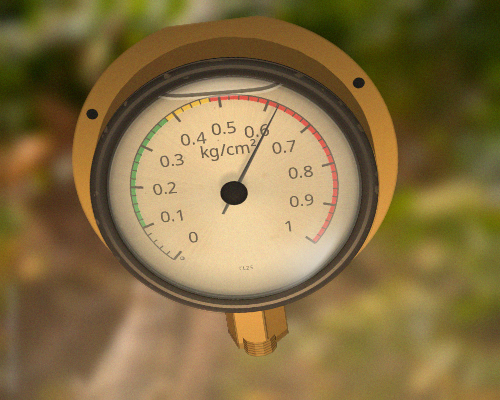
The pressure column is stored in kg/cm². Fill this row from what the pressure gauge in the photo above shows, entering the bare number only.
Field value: 0.62
